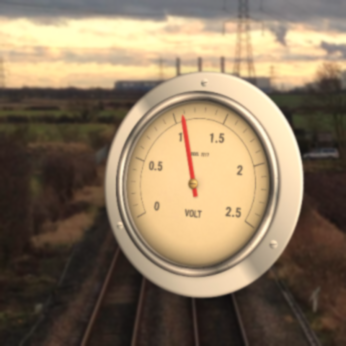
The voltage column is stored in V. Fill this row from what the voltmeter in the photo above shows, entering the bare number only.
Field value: 1.1
